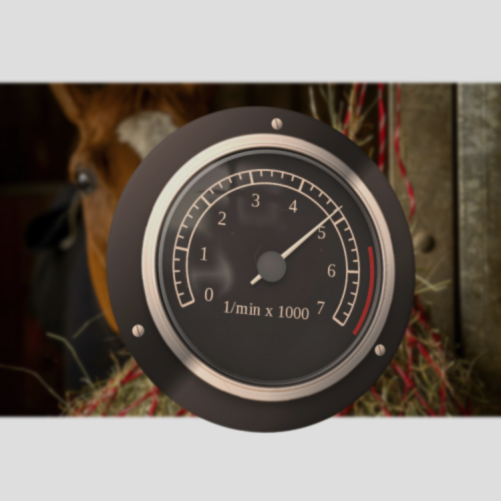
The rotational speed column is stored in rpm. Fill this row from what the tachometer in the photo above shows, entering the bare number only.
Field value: 4800
